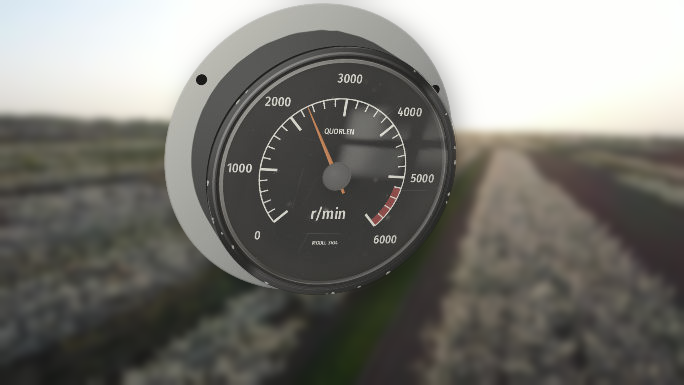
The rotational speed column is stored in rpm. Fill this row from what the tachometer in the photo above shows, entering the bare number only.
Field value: 2300
